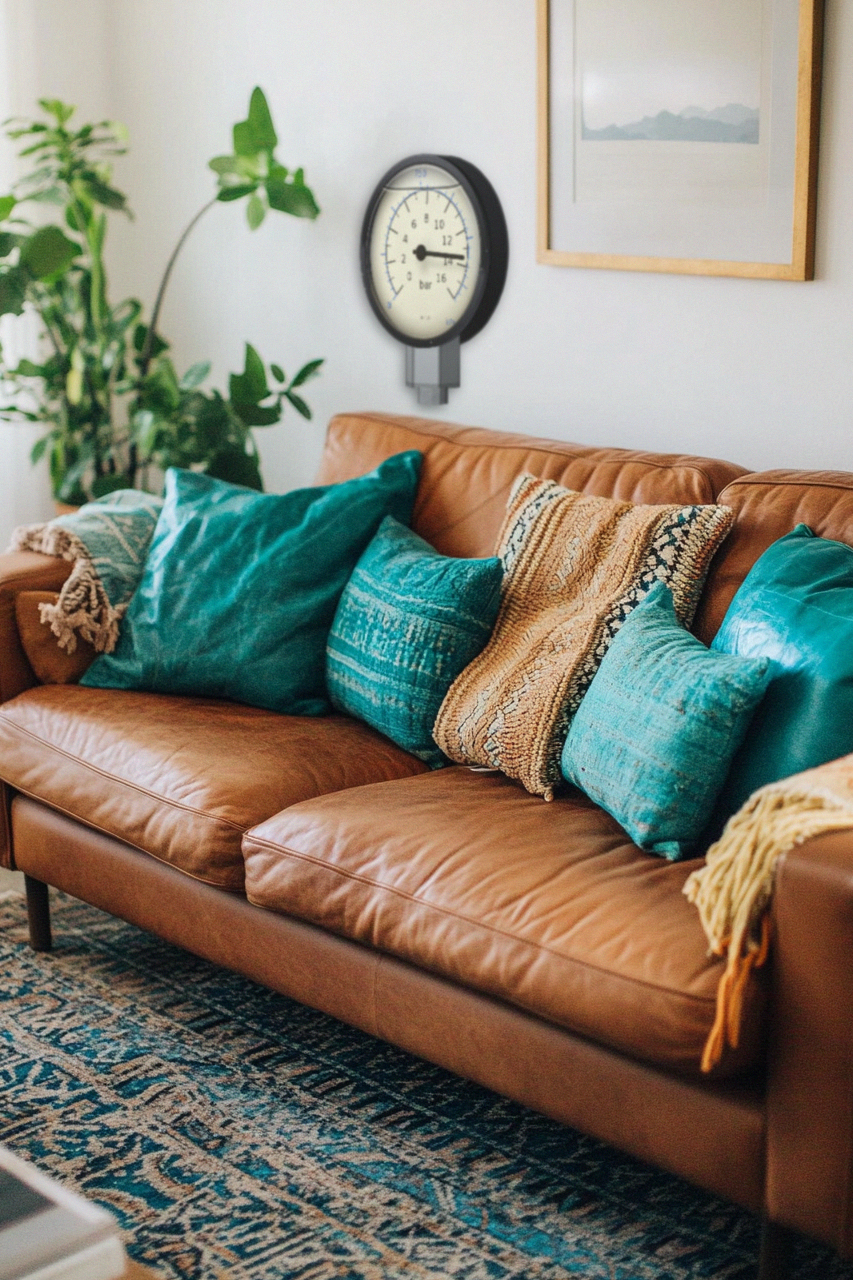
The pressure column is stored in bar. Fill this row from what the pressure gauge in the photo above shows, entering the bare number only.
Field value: 13.5
